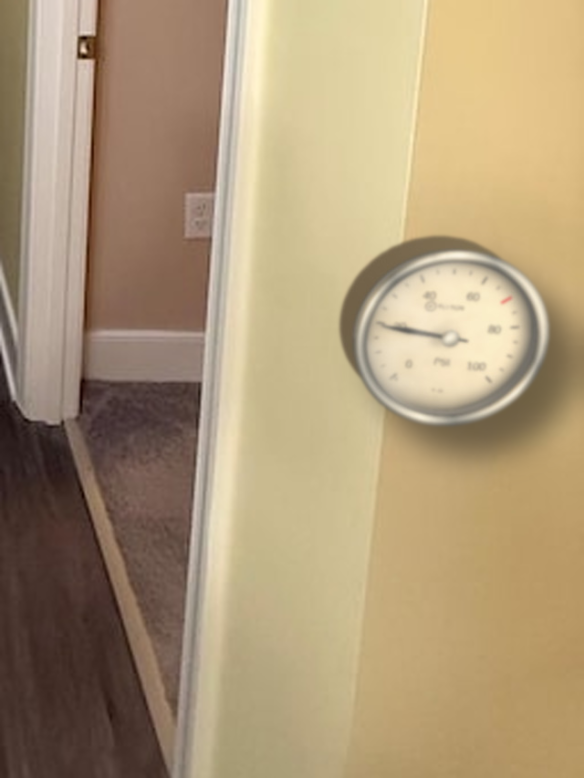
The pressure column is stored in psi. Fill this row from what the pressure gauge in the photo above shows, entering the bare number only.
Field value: 20
